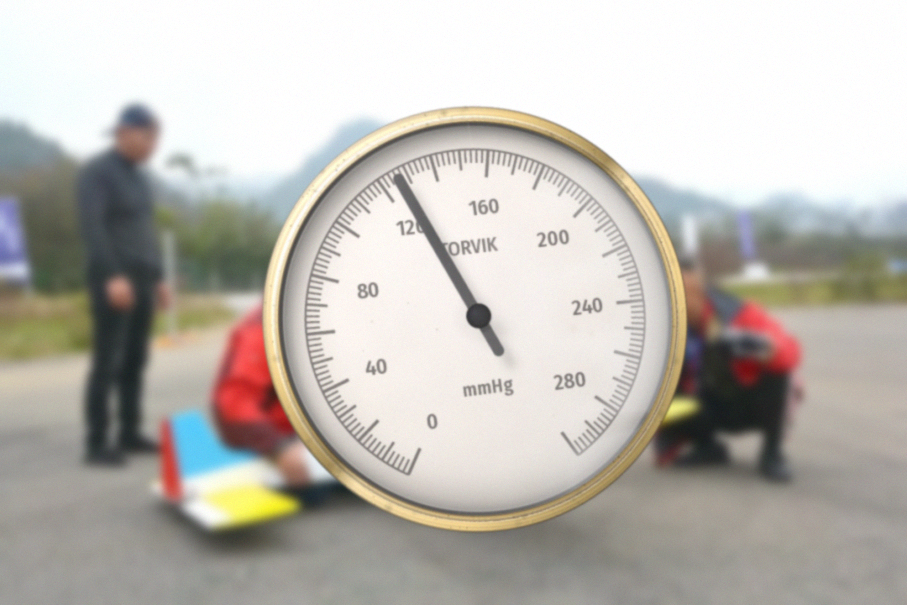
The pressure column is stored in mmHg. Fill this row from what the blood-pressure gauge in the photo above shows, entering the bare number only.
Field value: 126
